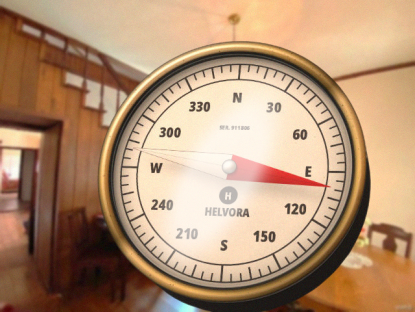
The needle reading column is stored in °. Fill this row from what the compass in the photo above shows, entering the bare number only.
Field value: 100
